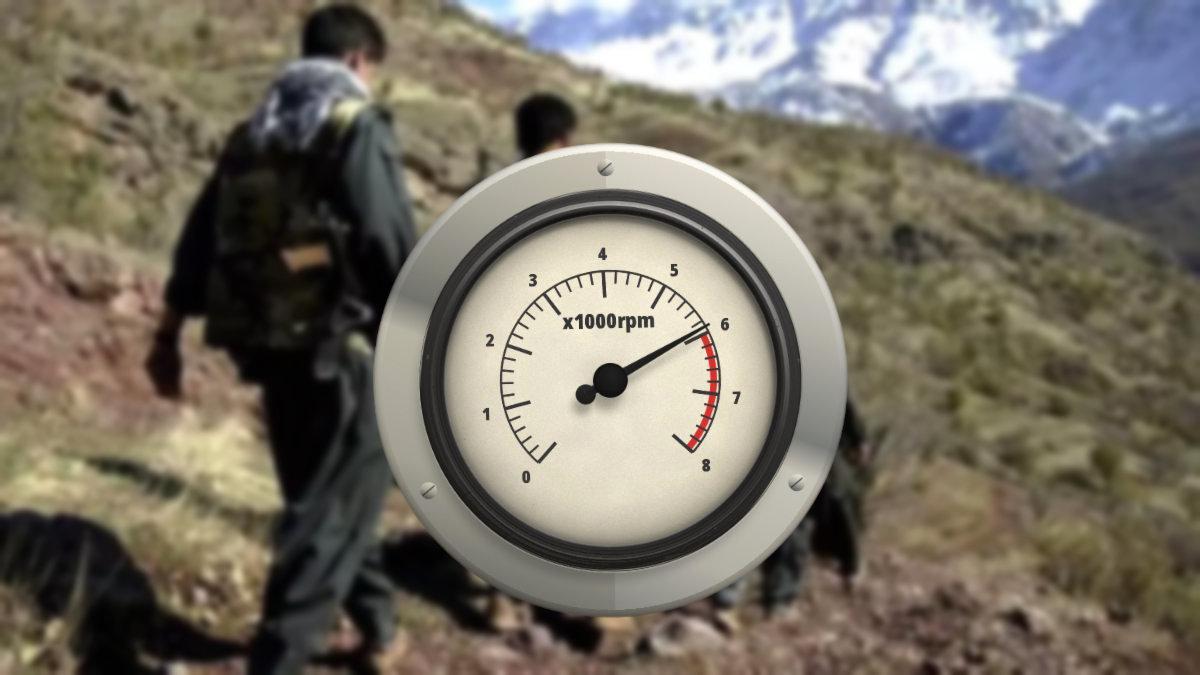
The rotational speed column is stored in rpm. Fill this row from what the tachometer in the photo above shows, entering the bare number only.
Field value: 5900
